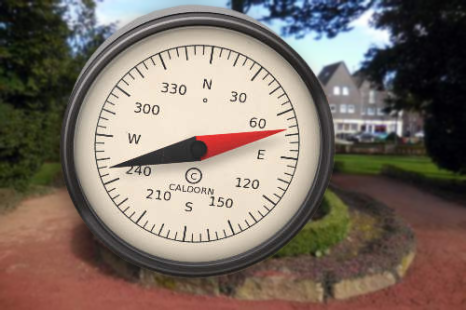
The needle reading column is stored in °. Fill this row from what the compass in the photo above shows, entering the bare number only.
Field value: 70
